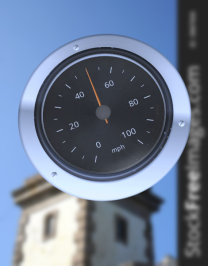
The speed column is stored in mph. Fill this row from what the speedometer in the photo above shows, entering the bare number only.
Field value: 50
